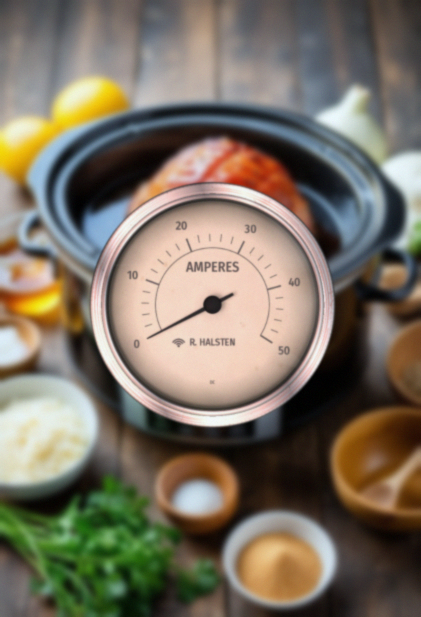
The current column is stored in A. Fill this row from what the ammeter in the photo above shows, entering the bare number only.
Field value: 0
